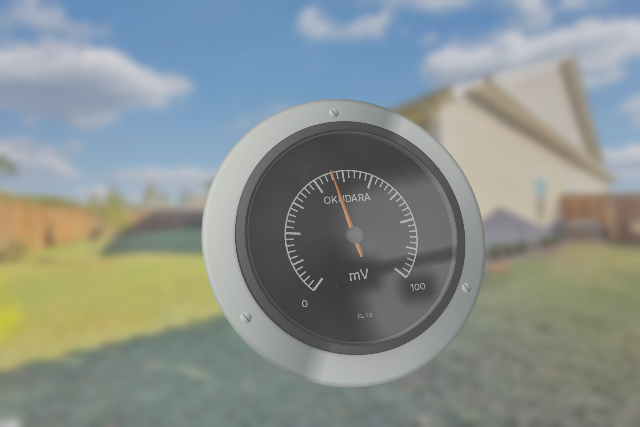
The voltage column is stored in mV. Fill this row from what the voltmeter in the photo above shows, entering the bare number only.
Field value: 46
